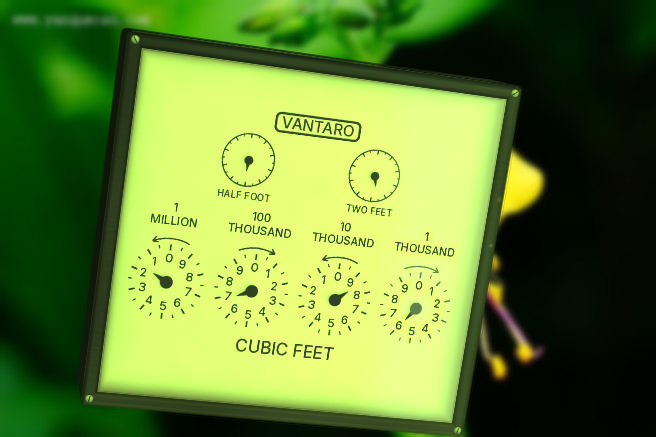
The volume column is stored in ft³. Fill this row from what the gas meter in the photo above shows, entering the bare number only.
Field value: 168600
